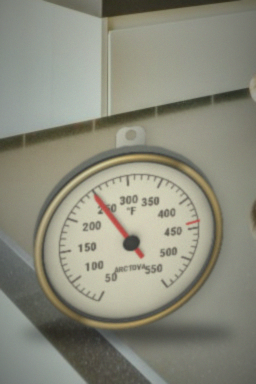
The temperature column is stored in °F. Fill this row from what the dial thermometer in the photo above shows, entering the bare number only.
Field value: 250
